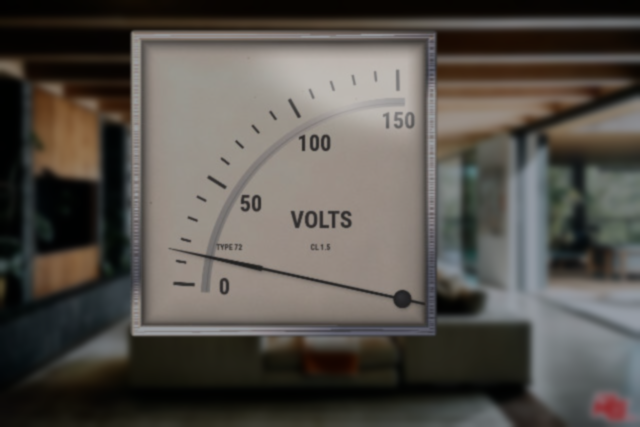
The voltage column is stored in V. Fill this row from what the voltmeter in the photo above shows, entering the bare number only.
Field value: 15
